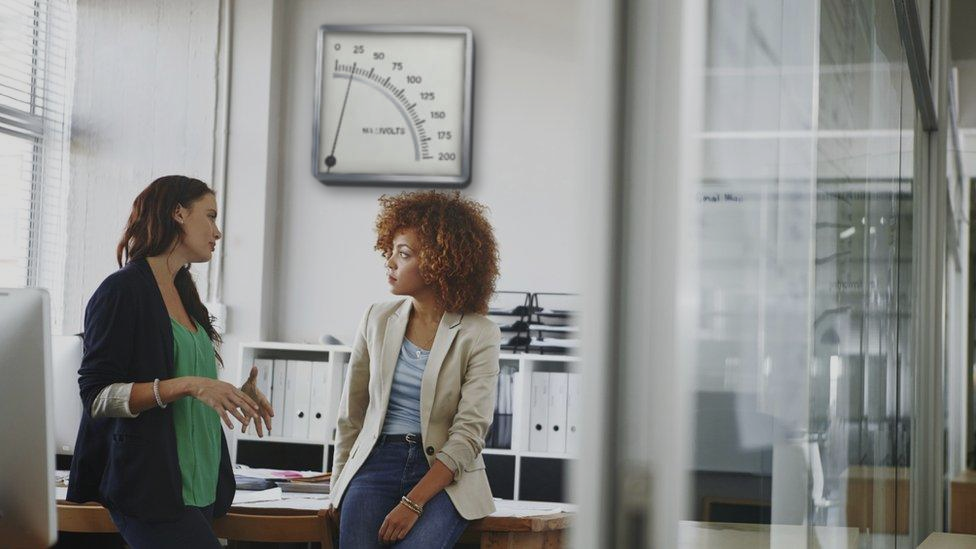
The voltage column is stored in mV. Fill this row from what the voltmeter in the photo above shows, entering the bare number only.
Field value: 25
